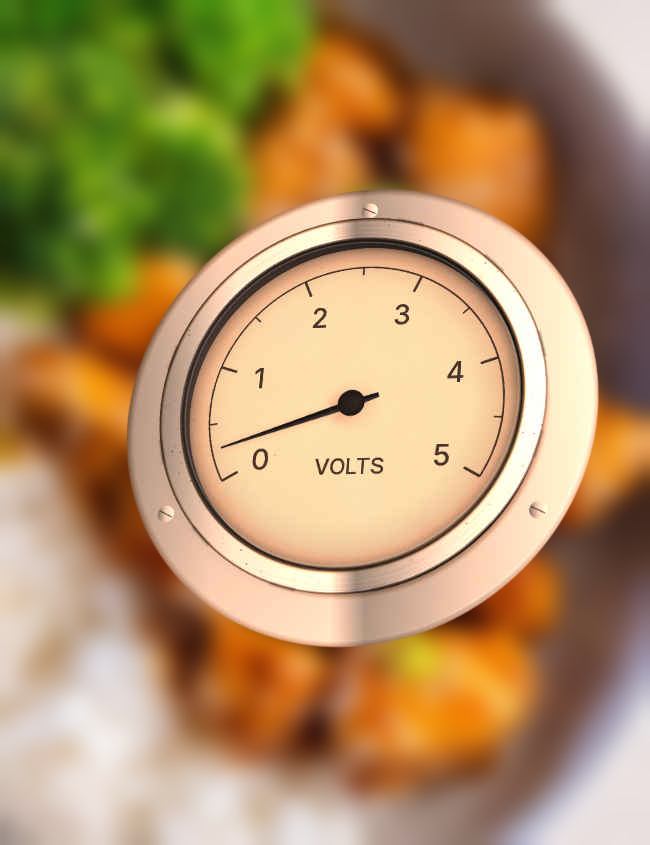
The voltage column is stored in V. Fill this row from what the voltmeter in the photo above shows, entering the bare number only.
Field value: 0.25
